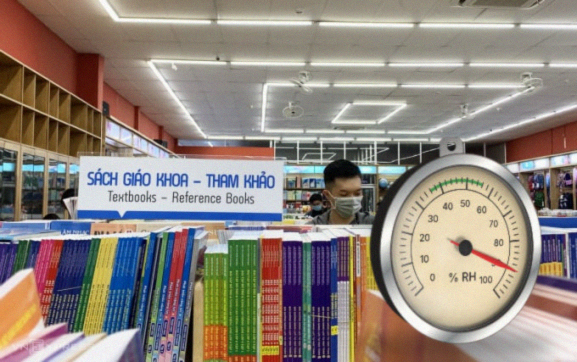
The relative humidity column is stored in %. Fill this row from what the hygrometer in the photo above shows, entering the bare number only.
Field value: 90
